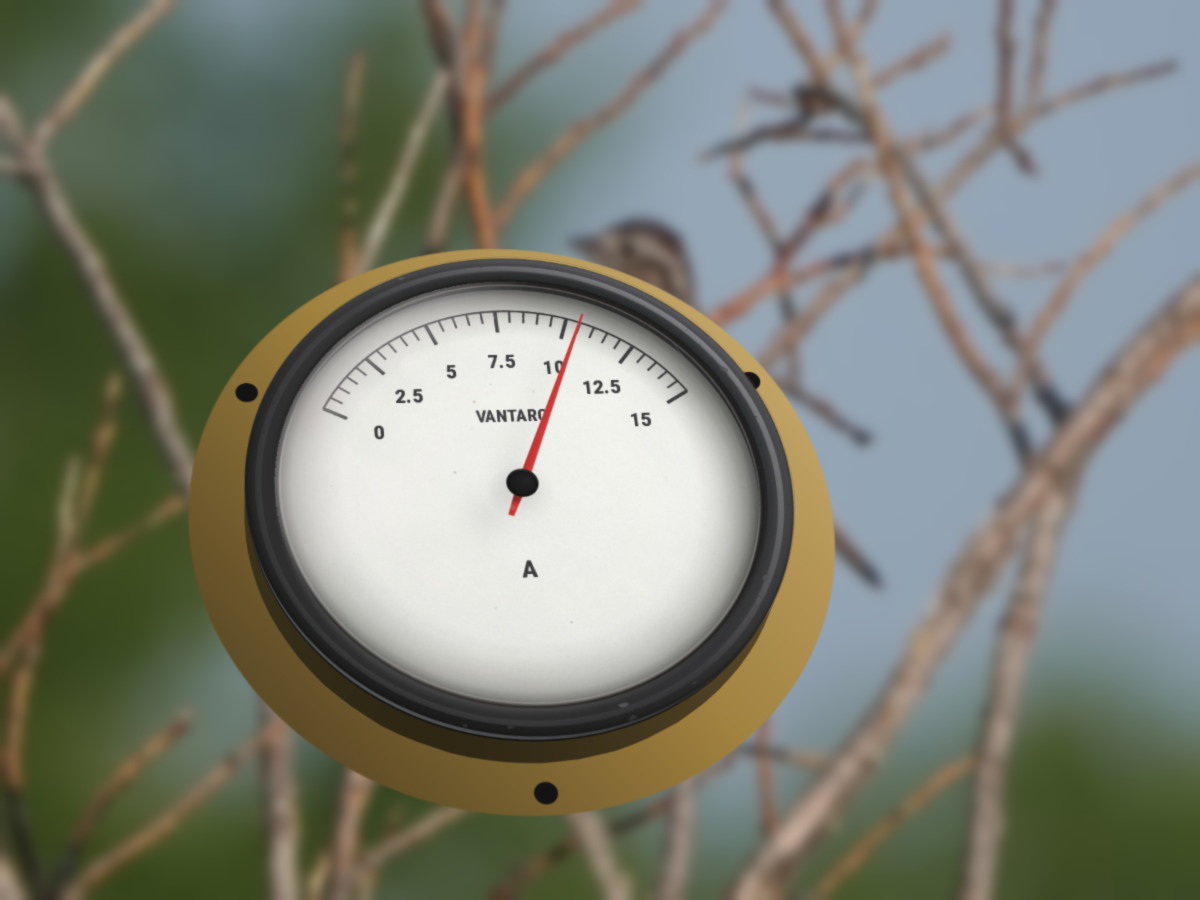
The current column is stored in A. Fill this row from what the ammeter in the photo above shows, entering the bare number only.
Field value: 10.5
